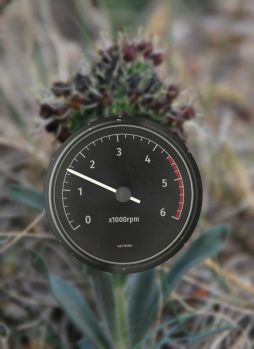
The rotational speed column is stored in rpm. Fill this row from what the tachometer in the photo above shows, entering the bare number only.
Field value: 1500
